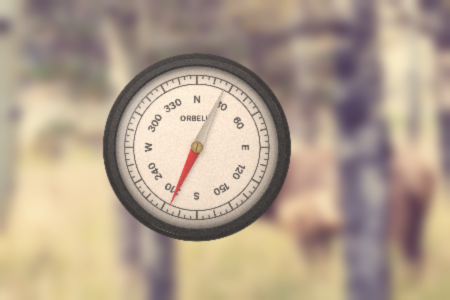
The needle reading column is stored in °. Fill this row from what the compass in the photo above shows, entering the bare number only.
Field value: 205
